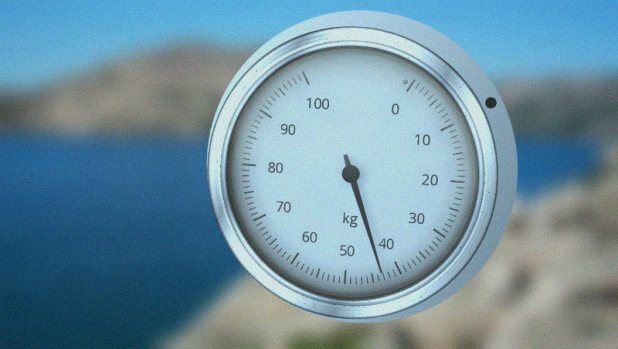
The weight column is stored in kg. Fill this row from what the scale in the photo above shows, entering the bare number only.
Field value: 43
